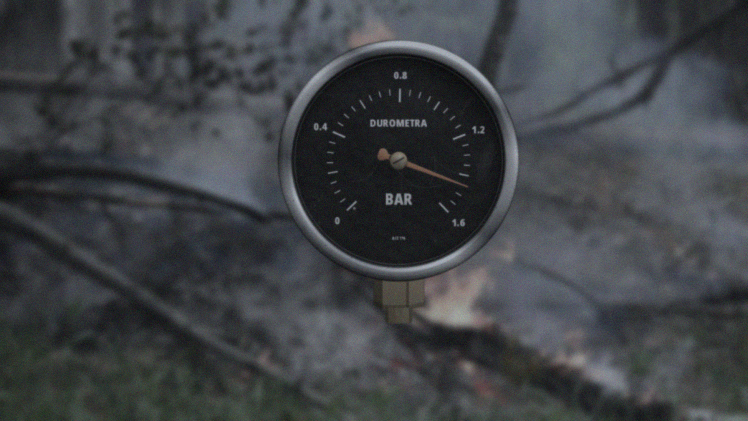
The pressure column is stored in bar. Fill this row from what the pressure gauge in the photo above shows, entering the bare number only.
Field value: 1.45
